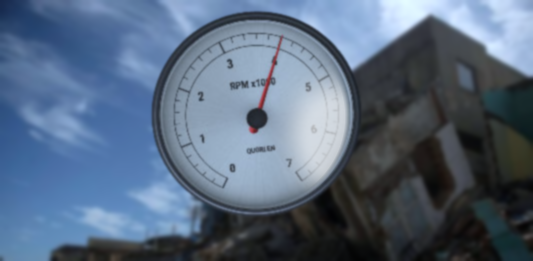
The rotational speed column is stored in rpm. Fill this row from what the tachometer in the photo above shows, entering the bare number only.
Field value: 4000
